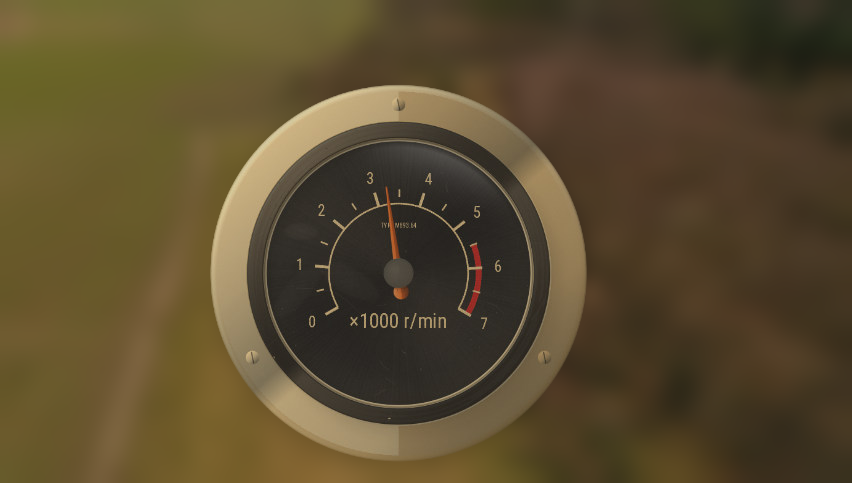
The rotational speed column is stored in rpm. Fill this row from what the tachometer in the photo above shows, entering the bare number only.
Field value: 3250
